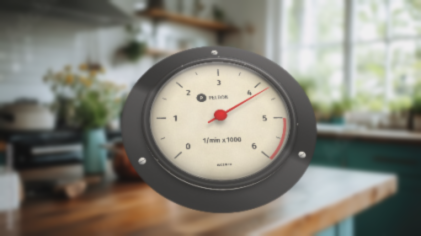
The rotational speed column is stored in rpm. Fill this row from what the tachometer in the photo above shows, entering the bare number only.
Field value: 4250
